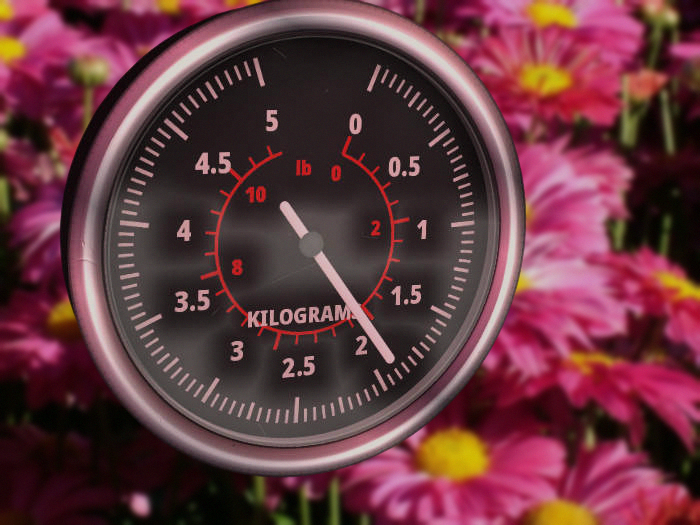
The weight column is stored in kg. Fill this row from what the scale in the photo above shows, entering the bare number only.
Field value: 1.9
